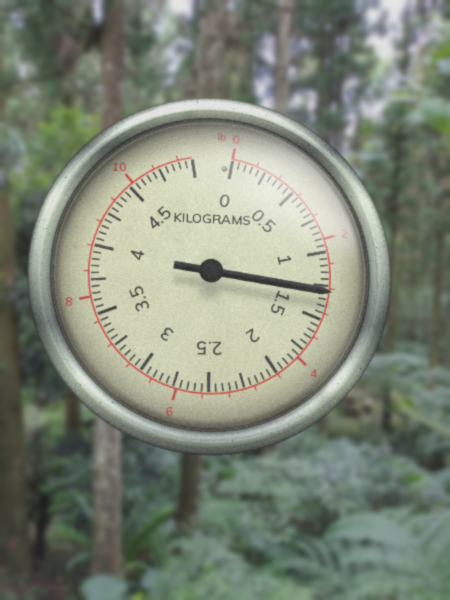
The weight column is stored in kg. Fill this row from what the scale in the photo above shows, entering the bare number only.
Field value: 1.3
